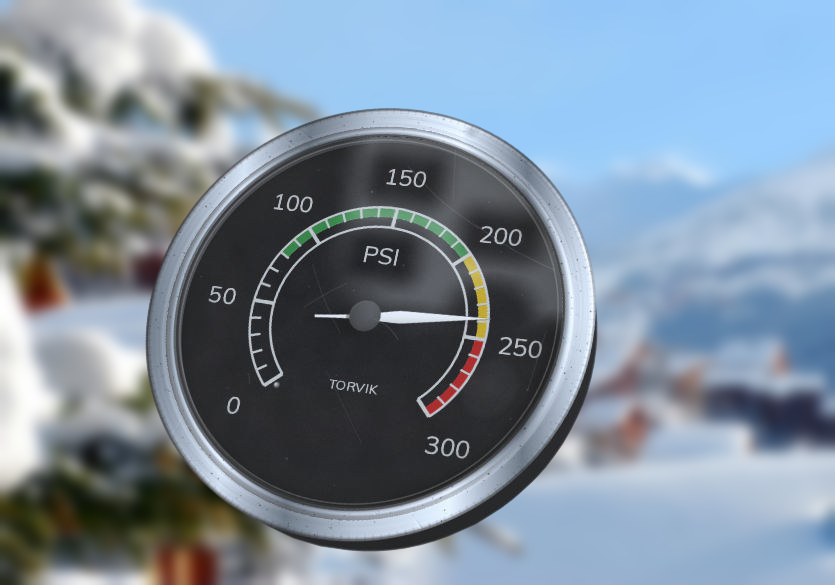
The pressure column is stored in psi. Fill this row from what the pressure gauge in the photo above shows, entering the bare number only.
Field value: 240
